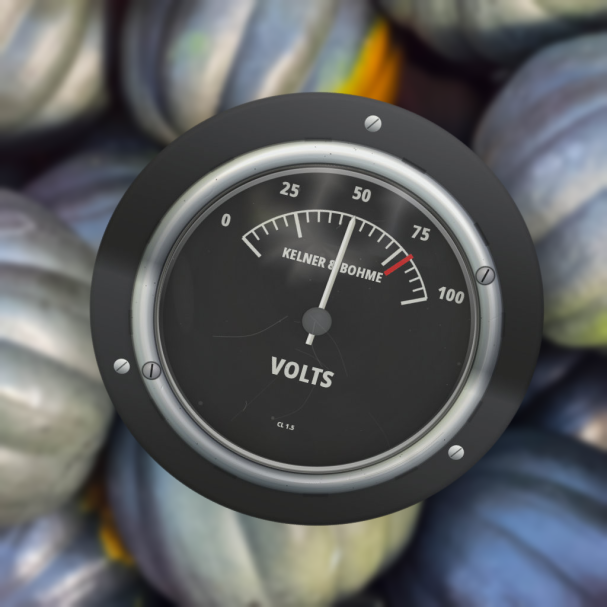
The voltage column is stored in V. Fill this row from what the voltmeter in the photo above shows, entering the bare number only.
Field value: 50
